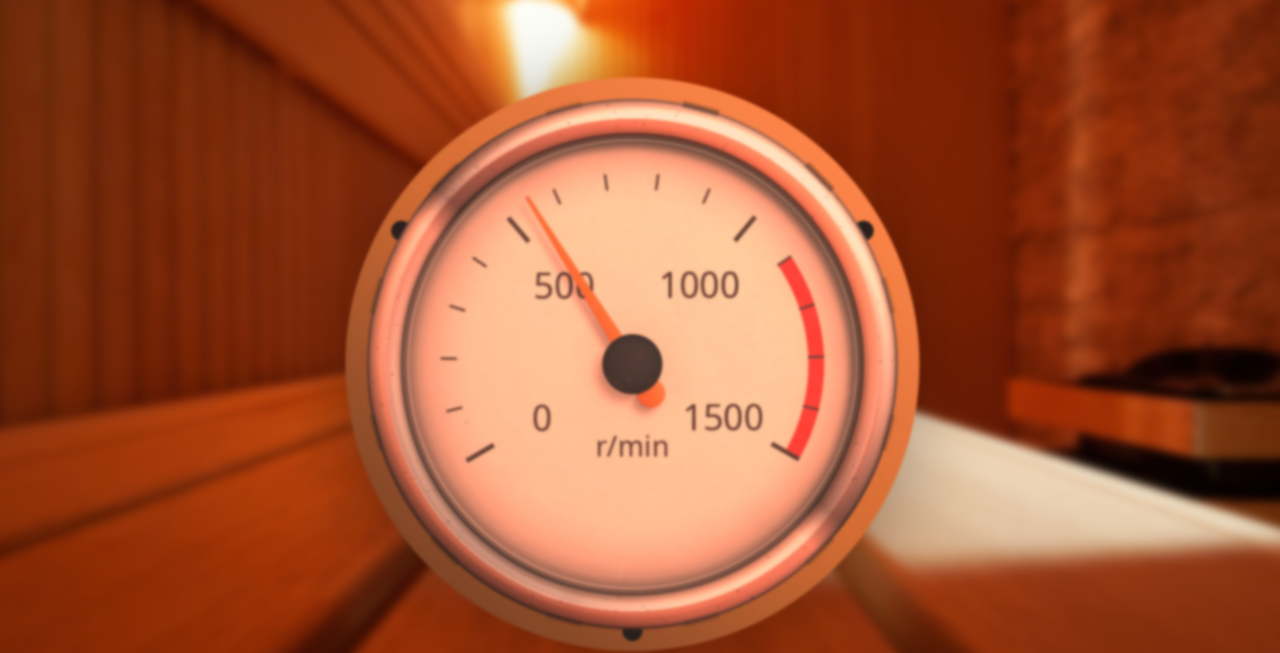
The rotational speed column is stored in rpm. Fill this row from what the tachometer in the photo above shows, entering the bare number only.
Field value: 550
